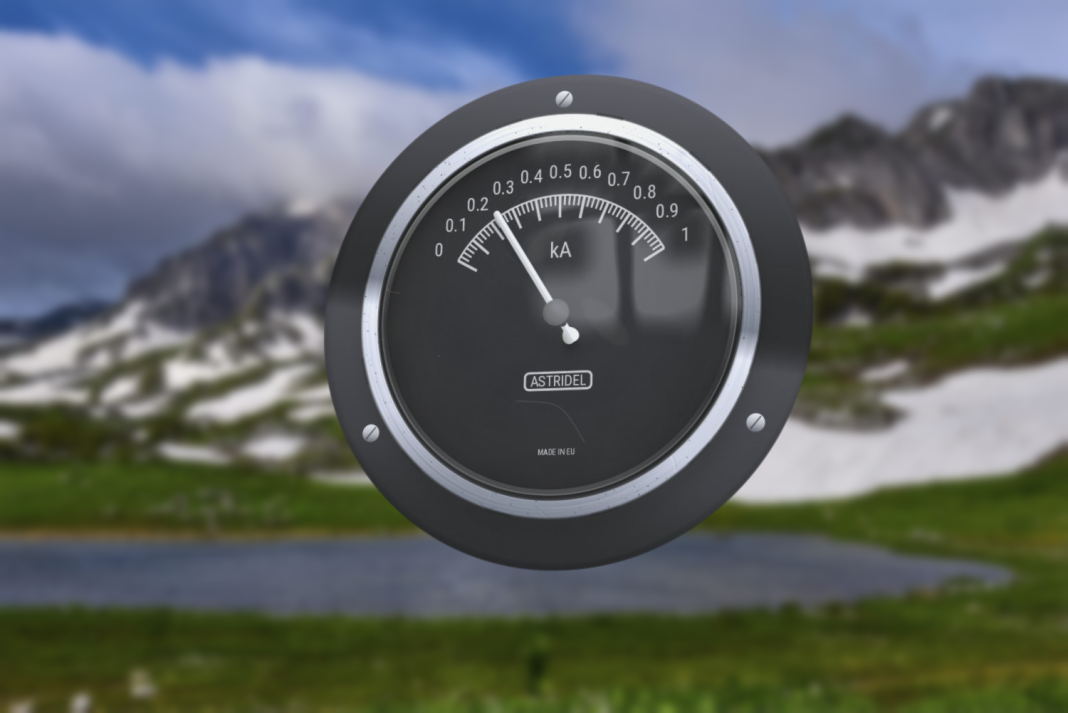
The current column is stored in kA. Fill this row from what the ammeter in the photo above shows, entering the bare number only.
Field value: 0.24
